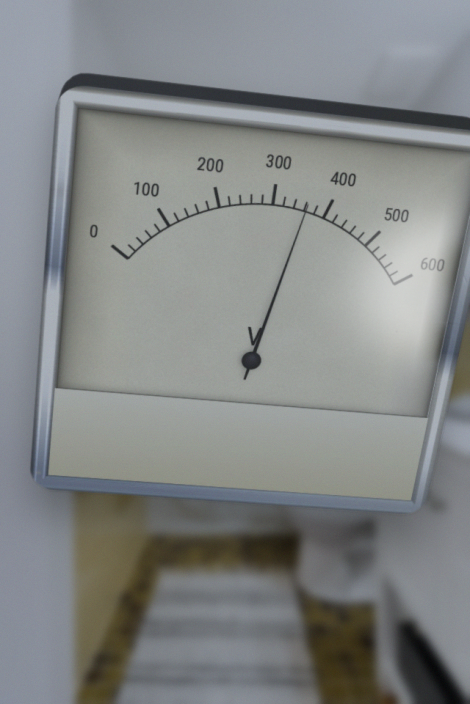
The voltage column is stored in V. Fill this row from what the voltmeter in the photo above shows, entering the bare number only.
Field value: 360
